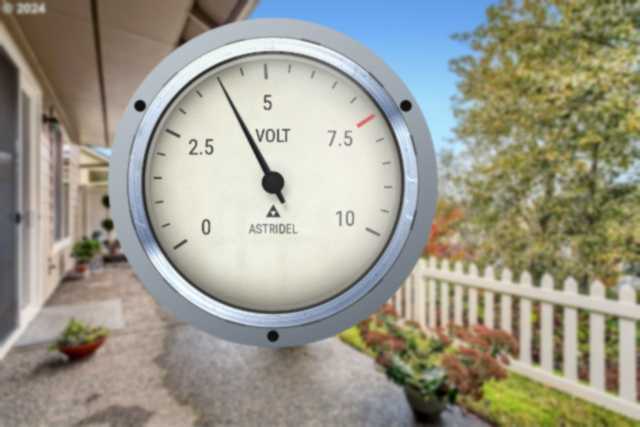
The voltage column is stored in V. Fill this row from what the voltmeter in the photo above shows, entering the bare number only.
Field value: 4
